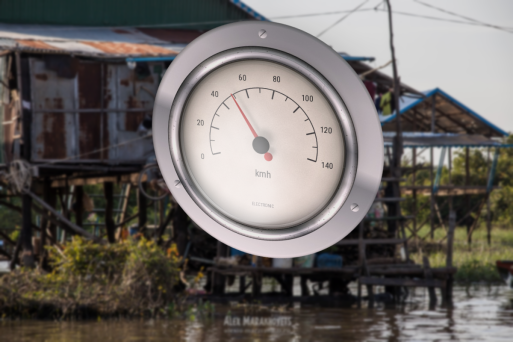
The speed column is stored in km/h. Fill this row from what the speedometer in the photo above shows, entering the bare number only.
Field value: 50
